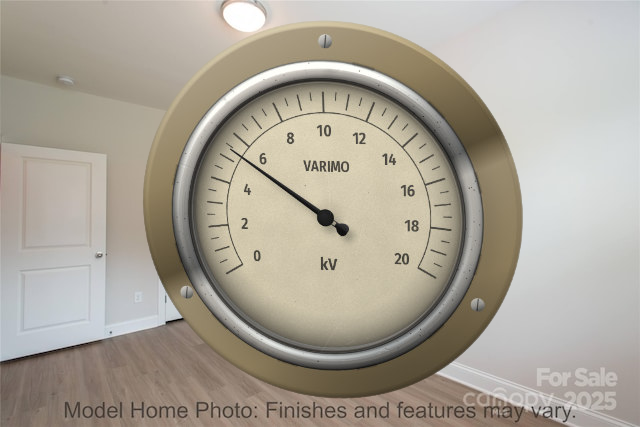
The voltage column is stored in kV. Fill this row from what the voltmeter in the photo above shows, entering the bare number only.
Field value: 5.5
